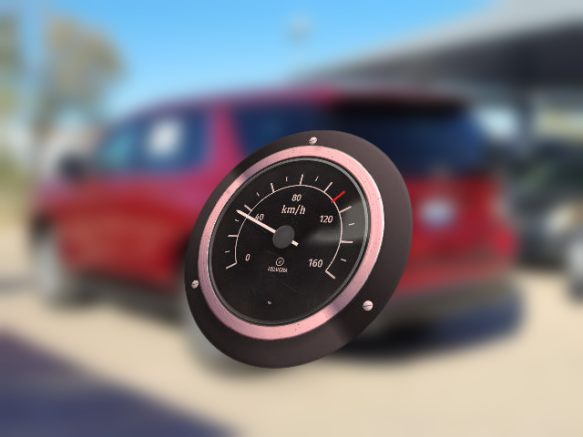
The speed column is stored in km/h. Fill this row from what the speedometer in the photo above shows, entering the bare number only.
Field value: 35
